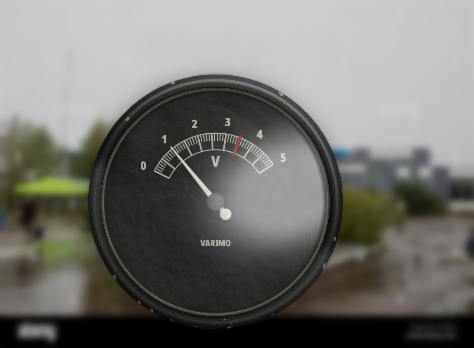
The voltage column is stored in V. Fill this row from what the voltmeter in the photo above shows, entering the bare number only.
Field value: 1
